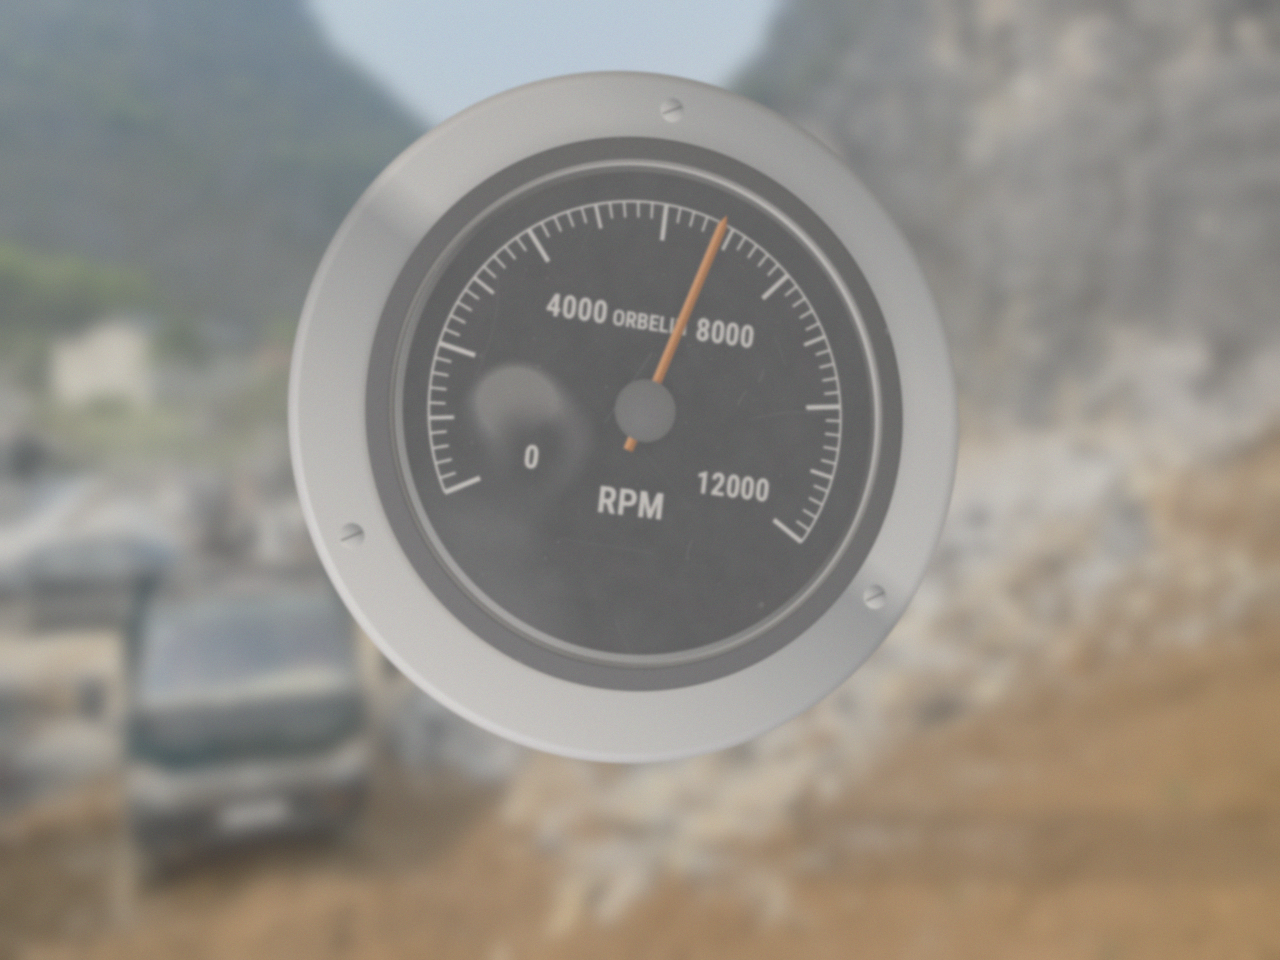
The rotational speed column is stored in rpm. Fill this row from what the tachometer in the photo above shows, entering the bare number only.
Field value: 6800
